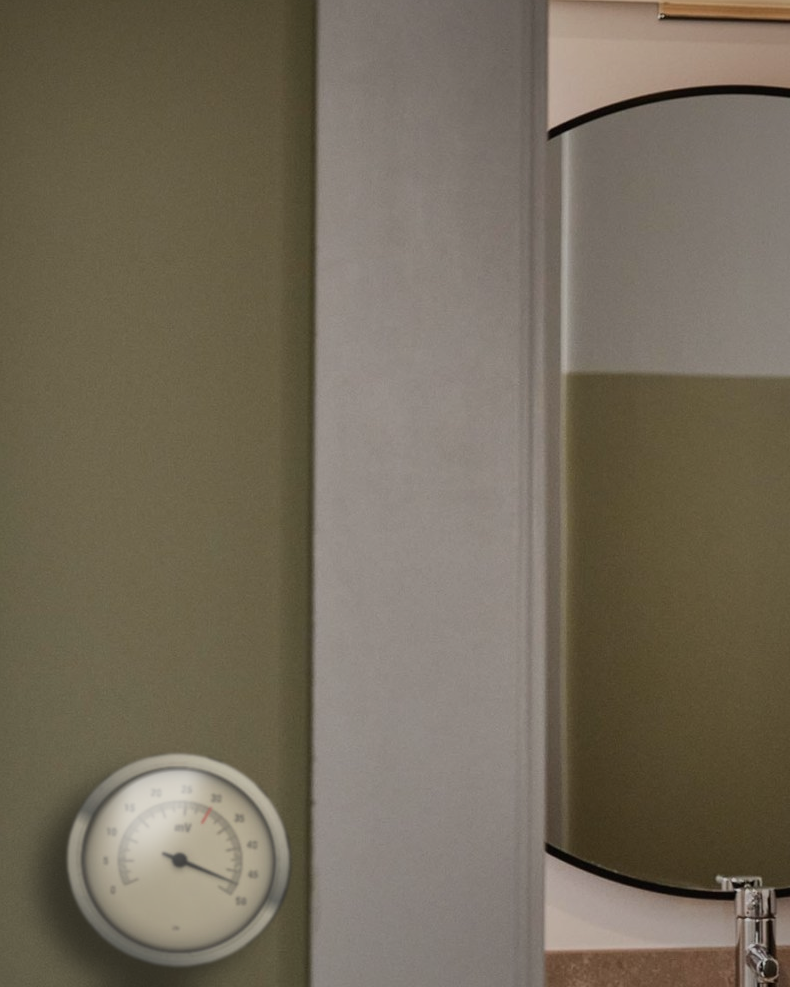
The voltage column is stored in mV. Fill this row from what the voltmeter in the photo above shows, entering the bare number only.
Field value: 47.5
